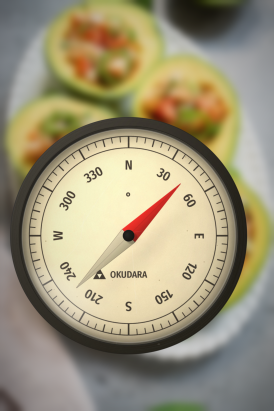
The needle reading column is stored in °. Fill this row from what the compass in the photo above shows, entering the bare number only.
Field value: 45
